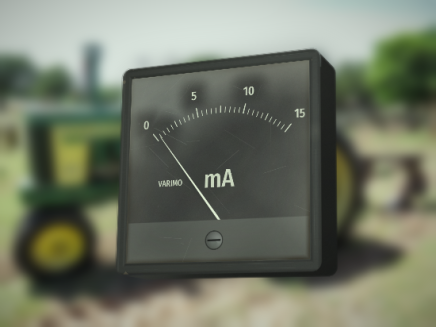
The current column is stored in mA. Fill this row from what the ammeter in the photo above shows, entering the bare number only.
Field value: 0.5
